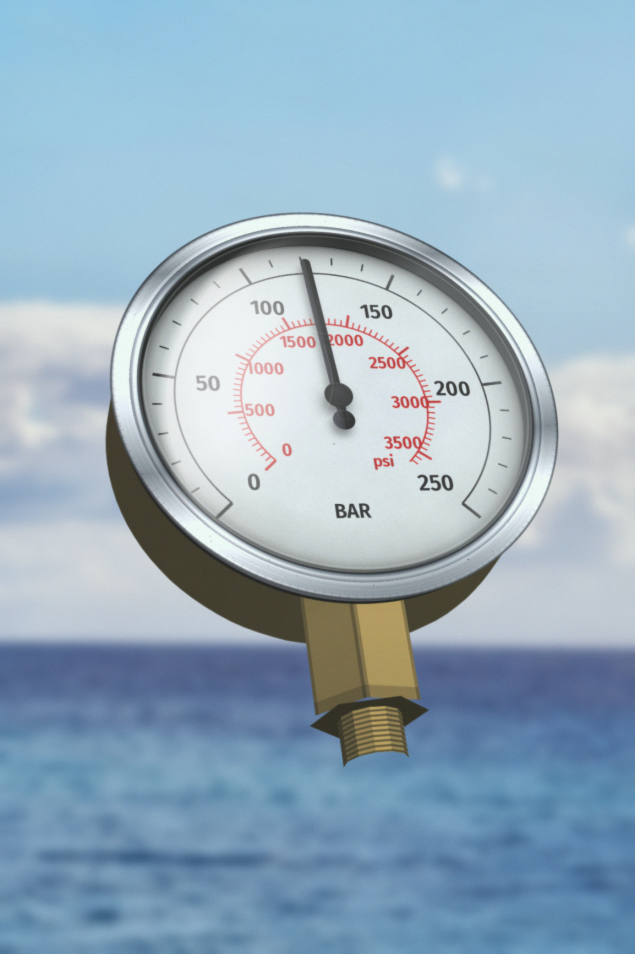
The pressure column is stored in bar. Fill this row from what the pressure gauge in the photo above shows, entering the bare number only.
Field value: 120
